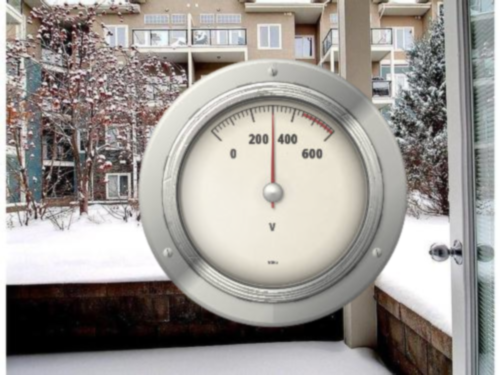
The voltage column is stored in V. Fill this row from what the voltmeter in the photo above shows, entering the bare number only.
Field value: 300
